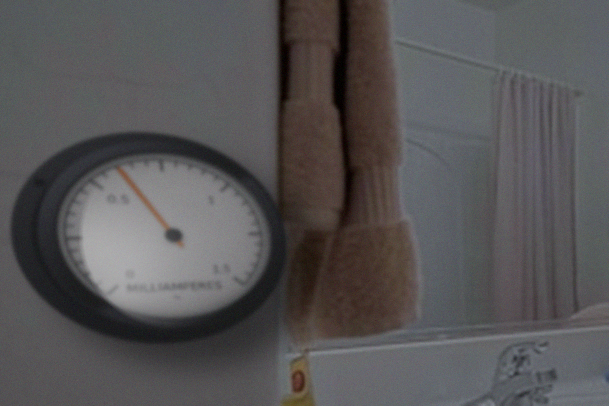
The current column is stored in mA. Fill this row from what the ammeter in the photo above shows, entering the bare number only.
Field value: 0.6
